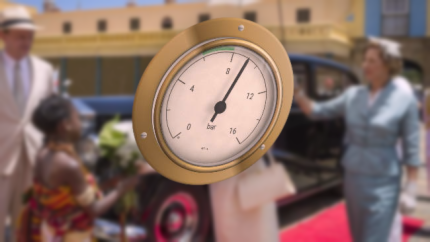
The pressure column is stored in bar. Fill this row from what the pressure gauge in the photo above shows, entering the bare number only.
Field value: 9
